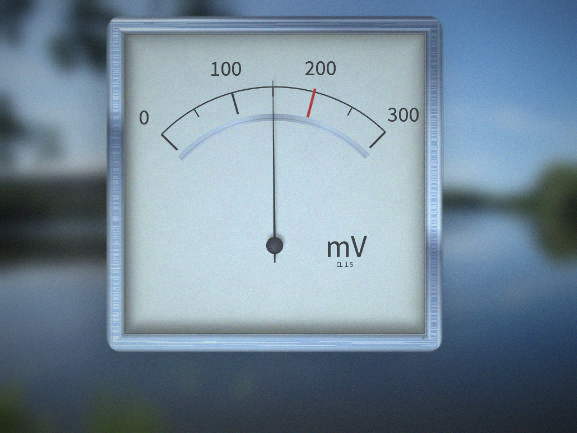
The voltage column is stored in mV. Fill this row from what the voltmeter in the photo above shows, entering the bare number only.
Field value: 150
